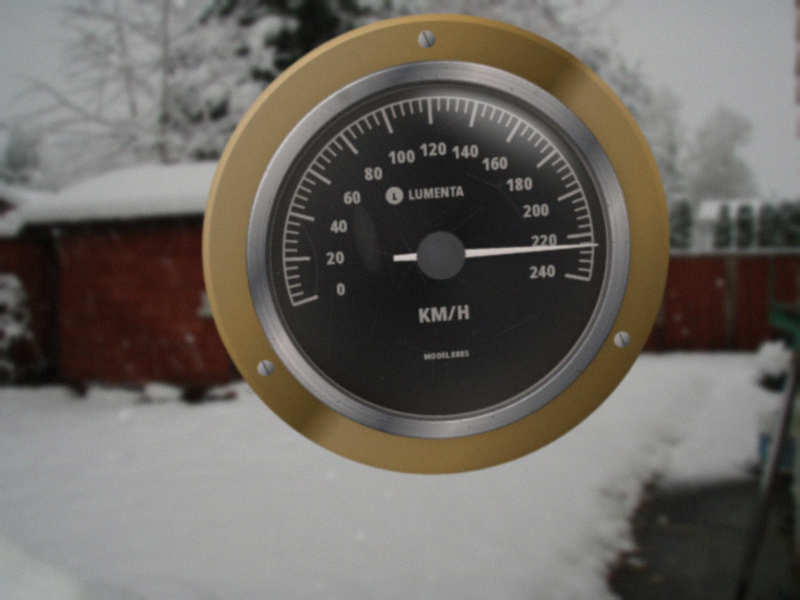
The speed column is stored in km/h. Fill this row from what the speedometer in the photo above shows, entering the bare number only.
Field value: 224
